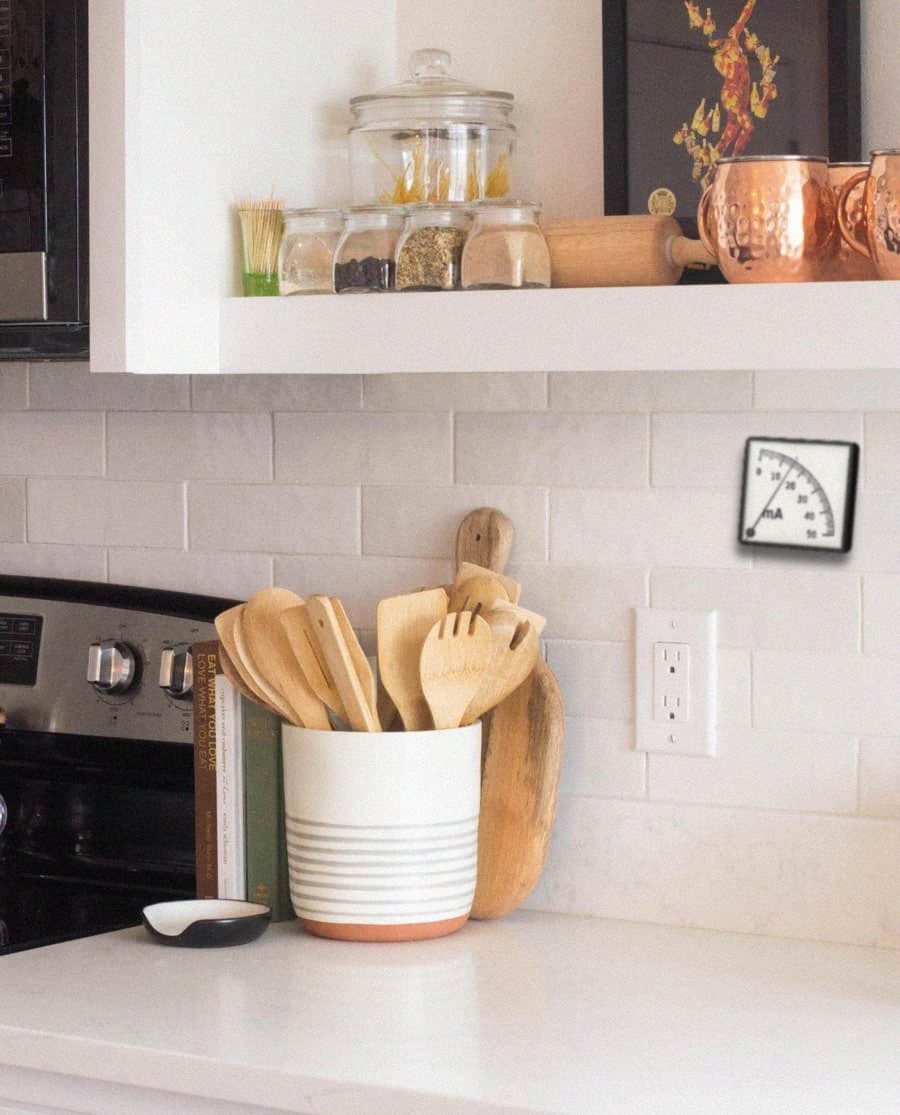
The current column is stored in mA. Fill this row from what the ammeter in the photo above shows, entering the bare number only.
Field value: 15
